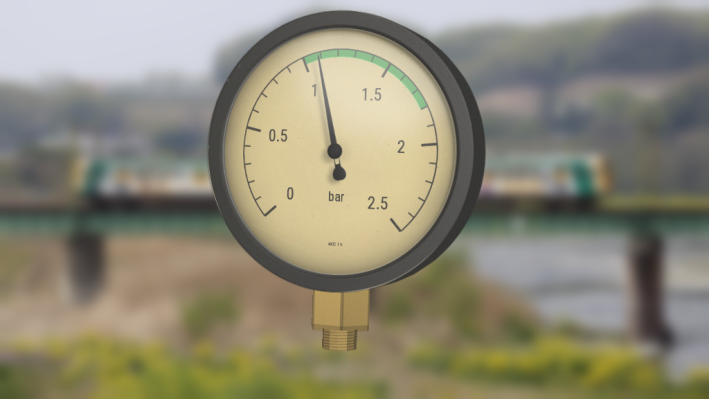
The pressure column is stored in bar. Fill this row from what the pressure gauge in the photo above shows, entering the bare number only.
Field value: 1.1
